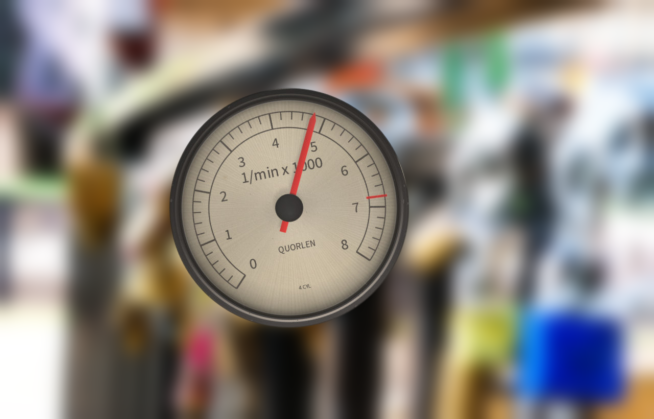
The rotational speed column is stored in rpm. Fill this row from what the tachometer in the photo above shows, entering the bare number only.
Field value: 4800
